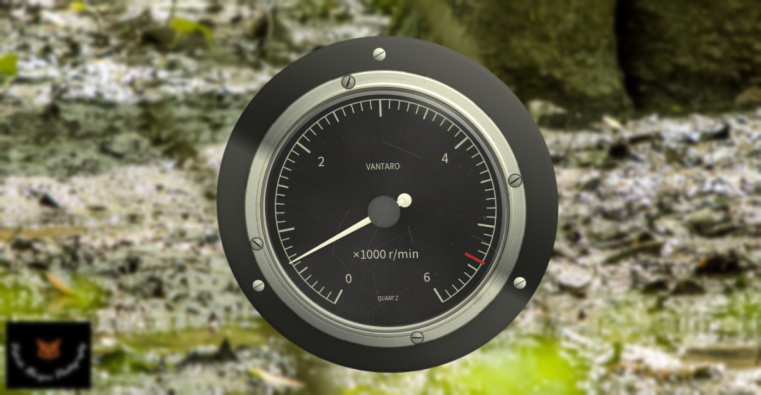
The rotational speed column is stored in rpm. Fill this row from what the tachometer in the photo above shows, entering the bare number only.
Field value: 650
